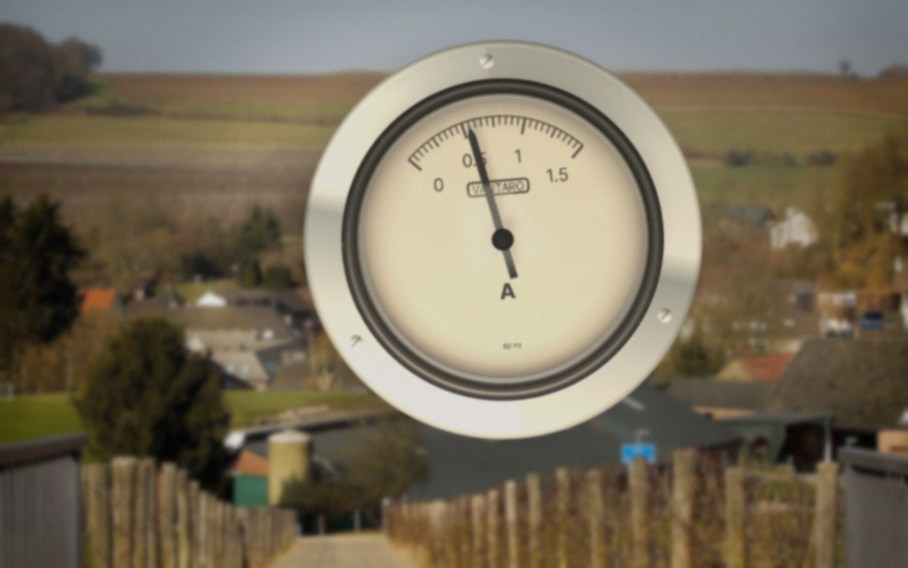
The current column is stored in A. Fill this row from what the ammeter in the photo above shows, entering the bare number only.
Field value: 0.55
